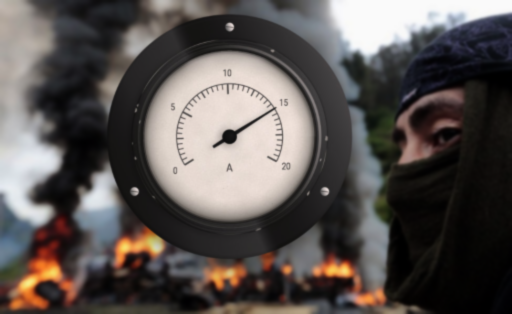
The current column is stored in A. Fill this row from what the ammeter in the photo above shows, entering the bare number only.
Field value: 15
